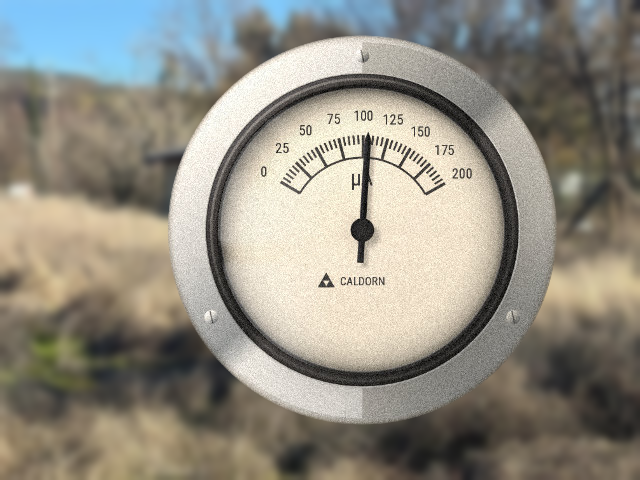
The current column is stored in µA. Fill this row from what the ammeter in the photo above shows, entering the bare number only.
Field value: 105
